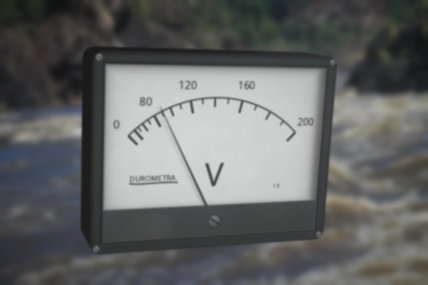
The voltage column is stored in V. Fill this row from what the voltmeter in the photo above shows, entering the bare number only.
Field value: 90
